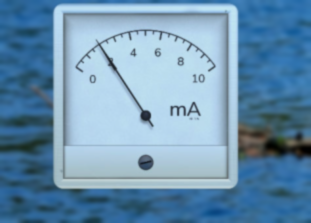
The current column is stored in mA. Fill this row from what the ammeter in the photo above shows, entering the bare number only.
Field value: 2
